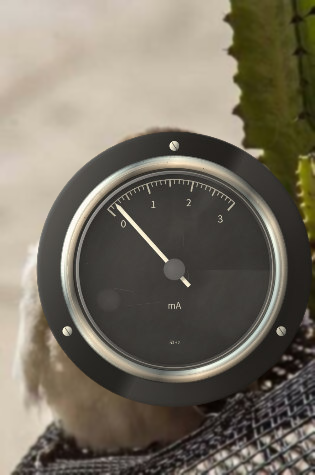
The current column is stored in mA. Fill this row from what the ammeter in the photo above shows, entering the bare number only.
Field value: 0.2
